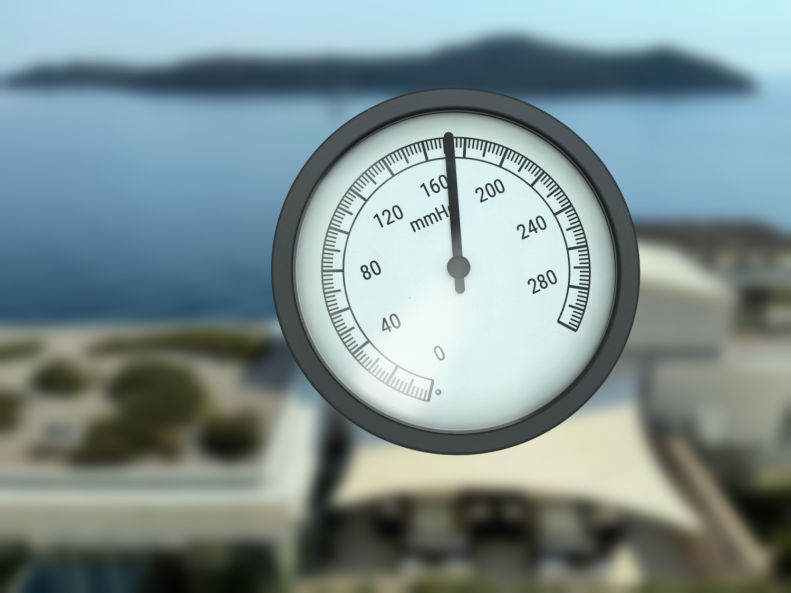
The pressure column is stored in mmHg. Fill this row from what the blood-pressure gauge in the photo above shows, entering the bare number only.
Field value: 172
